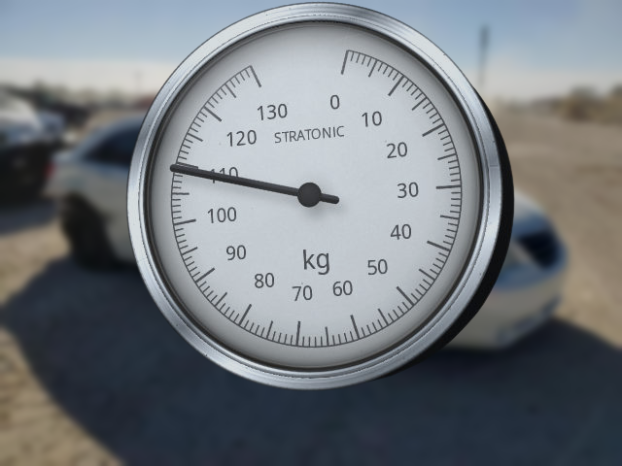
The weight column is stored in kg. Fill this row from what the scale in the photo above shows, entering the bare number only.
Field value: 109
